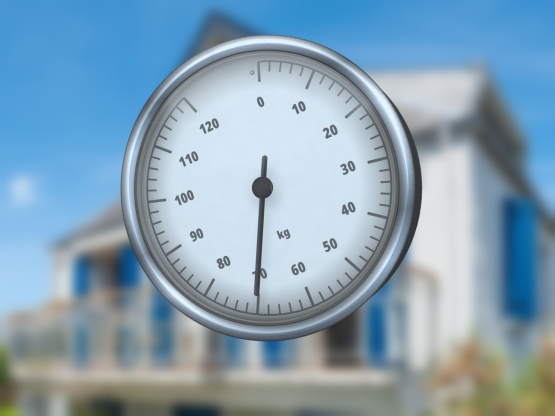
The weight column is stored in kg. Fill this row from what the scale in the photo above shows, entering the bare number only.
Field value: 70
